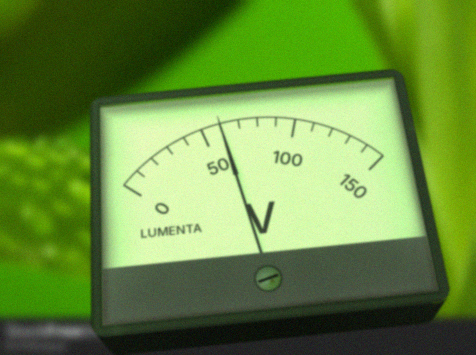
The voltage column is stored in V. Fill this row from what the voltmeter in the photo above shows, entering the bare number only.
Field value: 60
